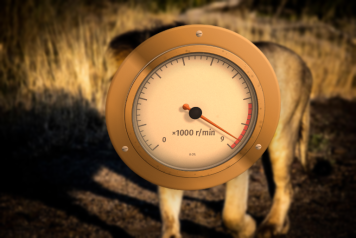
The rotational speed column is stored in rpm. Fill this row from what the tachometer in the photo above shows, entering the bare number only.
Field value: 8600
